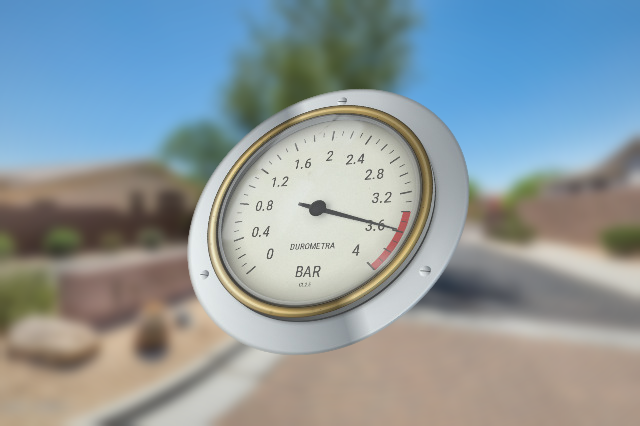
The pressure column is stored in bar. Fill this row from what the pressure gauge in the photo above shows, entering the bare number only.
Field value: 3.6
